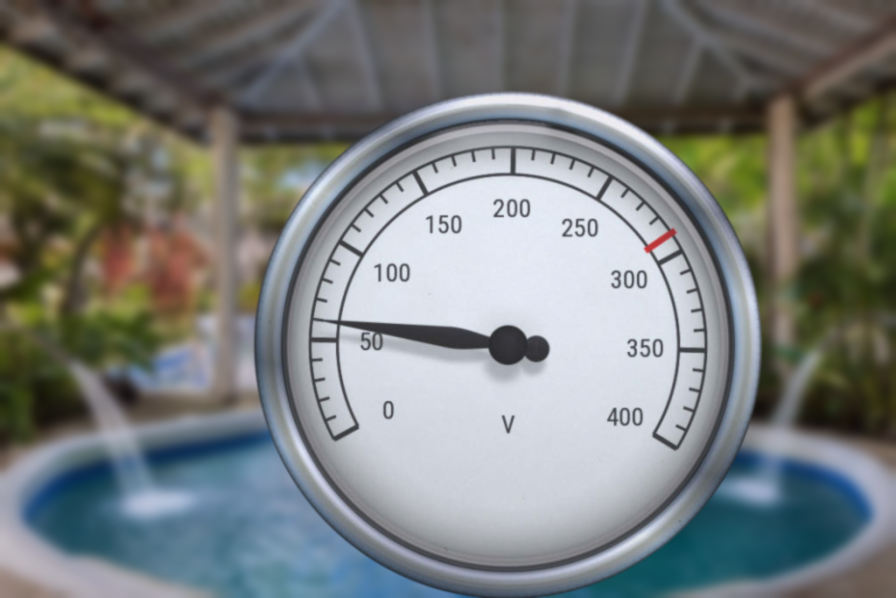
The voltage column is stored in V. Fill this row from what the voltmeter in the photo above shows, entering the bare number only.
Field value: 60
